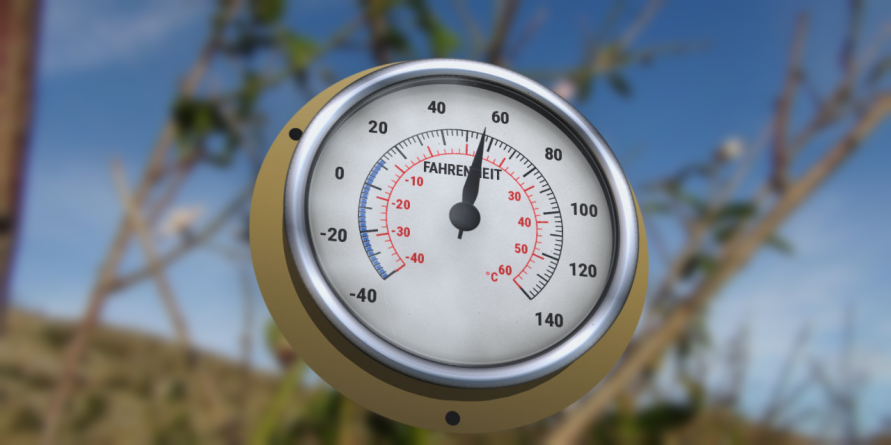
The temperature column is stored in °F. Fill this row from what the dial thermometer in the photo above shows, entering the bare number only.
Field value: 56
